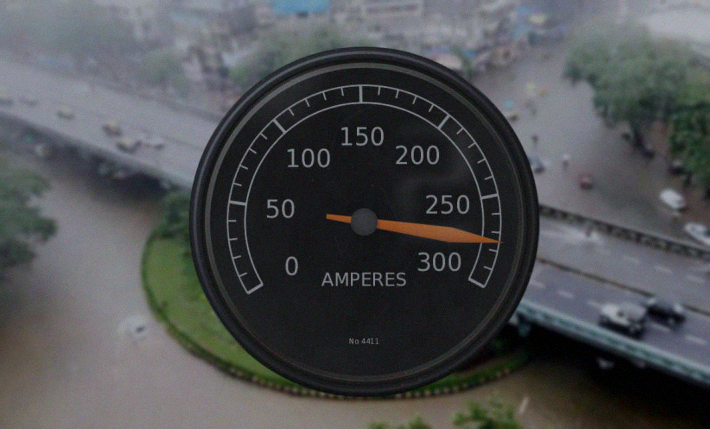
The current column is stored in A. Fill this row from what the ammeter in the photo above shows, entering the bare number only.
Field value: 275
